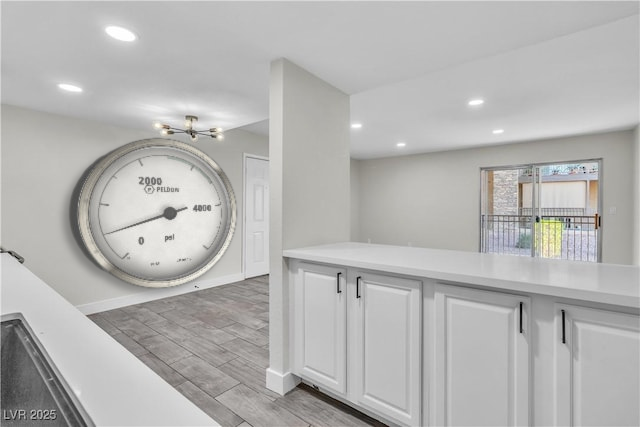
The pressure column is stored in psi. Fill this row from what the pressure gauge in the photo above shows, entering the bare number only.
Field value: 500
